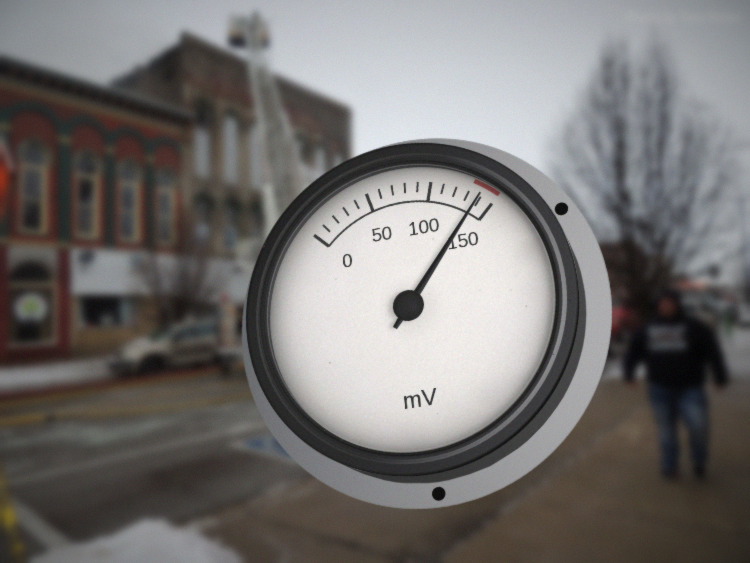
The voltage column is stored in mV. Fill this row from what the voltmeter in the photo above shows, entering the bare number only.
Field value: 140
